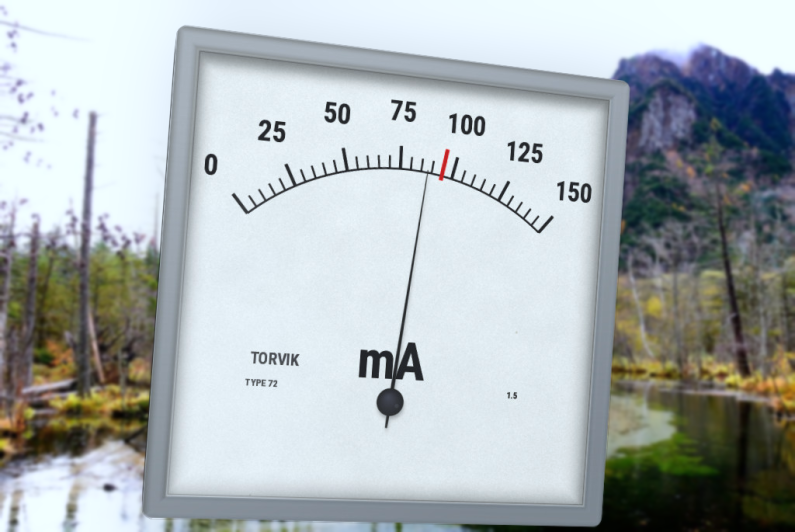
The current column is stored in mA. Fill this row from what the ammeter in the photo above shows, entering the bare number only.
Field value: 87.5
